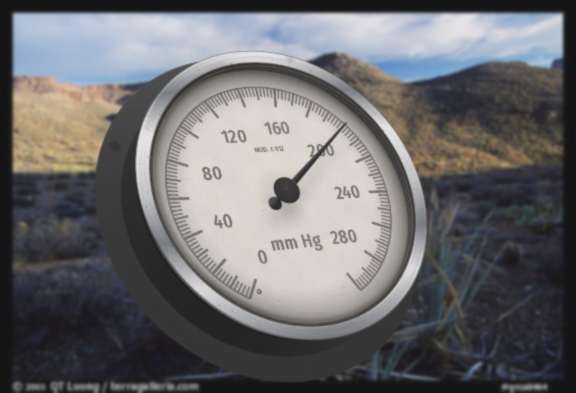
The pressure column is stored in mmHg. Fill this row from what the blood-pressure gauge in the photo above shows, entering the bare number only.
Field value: 200
